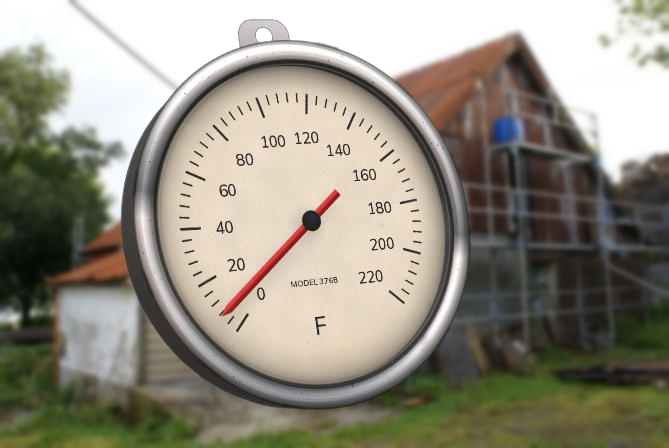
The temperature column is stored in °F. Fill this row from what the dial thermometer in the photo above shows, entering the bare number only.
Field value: 8
